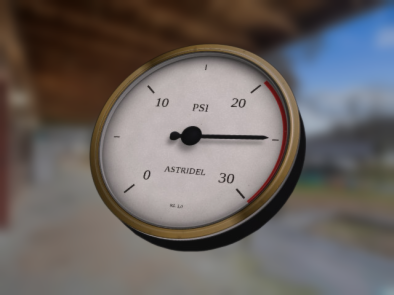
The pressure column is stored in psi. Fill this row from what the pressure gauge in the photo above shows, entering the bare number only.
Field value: 25
